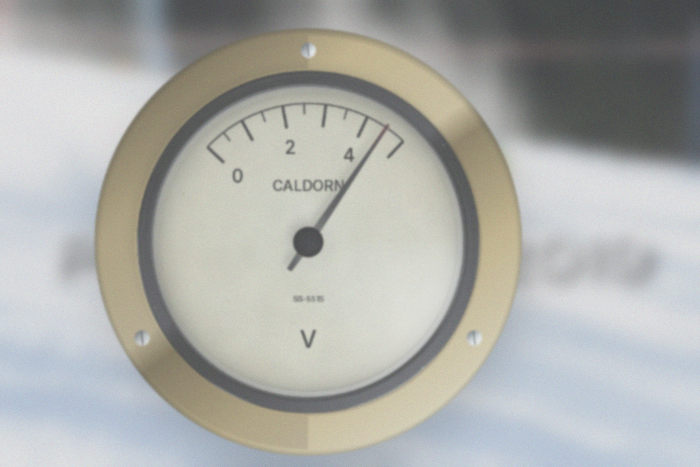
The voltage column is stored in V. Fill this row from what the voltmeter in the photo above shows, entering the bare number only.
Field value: 4.5
